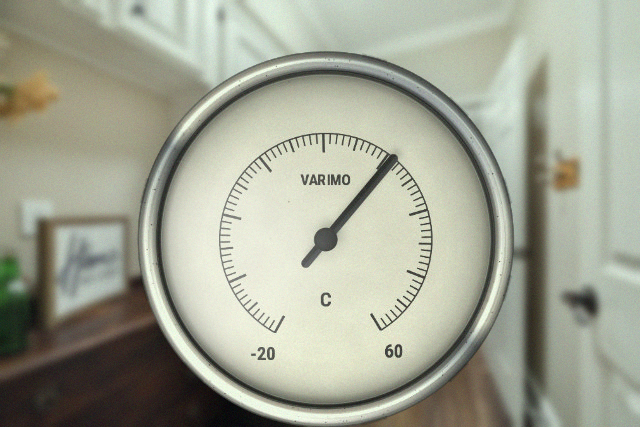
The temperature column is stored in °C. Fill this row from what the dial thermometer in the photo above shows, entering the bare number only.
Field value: 31
